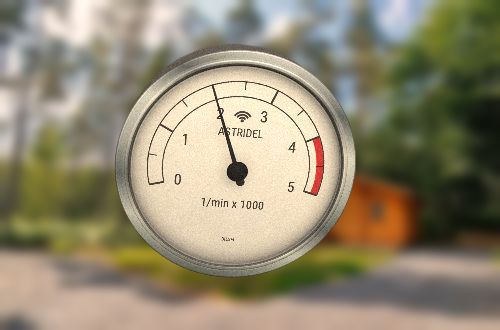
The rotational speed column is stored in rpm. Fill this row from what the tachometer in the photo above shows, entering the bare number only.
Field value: 2000
